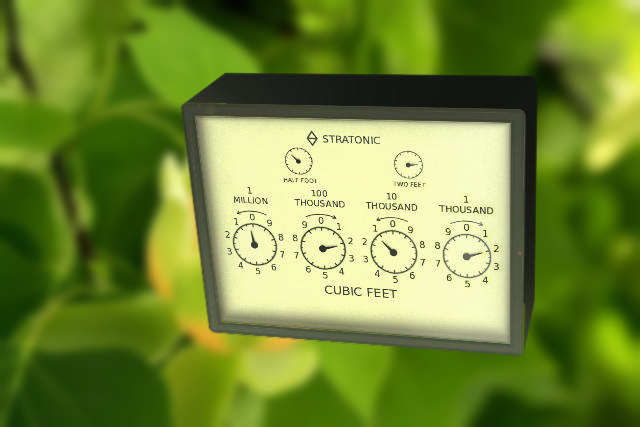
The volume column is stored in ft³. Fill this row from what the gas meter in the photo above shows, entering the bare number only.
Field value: 21200
